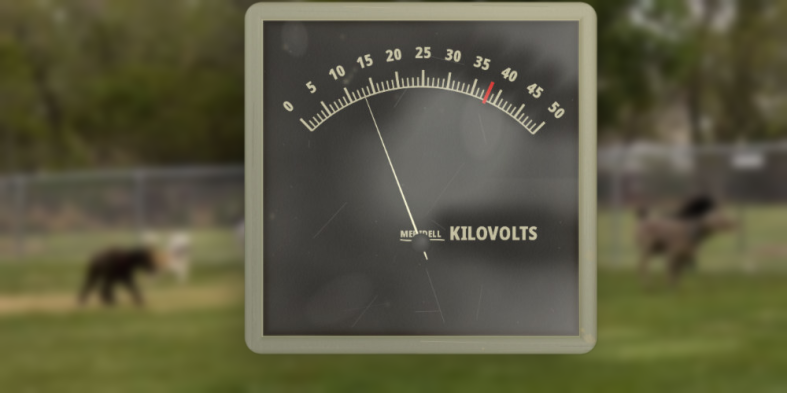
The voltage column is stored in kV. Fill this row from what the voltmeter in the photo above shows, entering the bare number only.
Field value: 13
